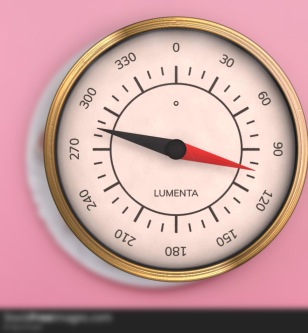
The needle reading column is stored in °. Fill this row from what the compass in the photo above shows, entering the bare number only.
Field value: 105
